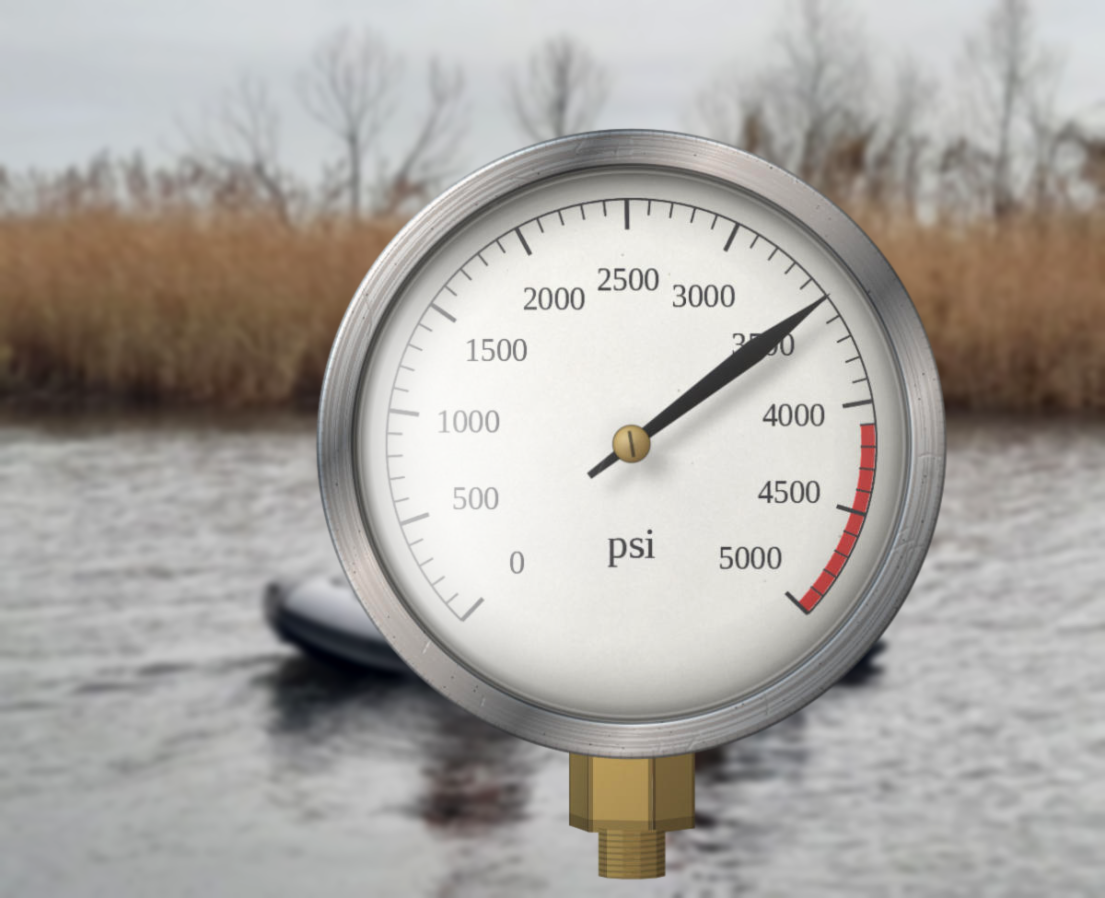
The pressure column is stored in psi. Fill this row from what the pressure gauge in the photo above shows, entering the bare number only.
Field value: 3500
